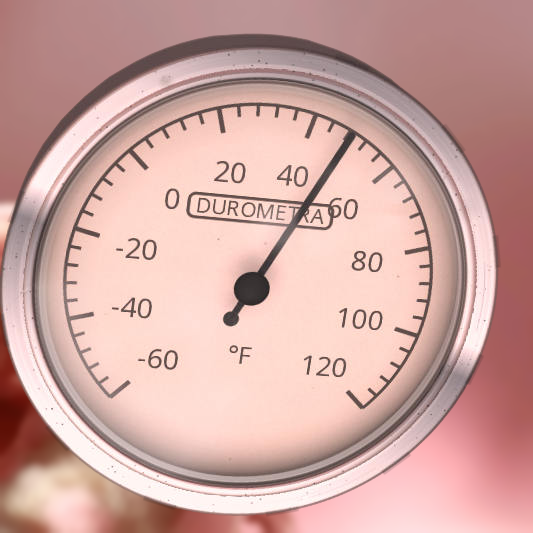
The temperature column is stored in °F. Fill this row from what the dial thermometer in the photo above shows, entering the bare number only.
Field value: 48
